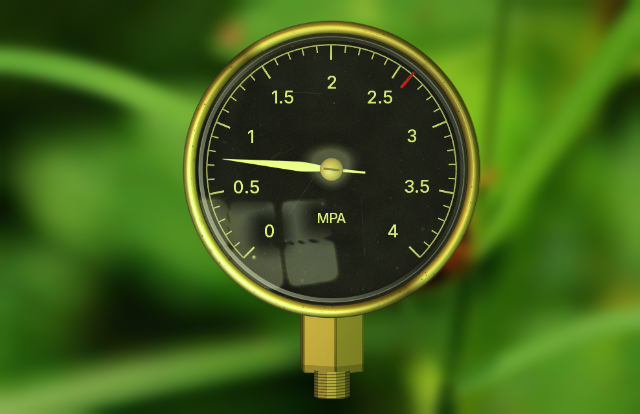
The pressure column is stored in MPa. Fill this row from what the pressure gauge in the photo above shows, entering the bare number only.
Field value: 0.75
